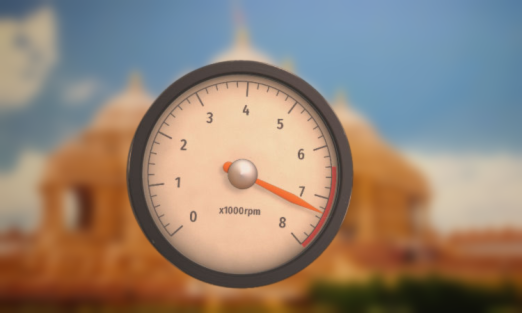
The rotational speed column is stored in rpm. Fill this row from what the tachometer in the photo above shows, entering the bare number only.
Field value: 7300
